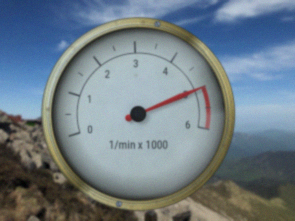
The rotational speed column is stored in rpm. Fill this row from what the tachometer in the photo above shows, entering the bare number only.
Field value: 5000
